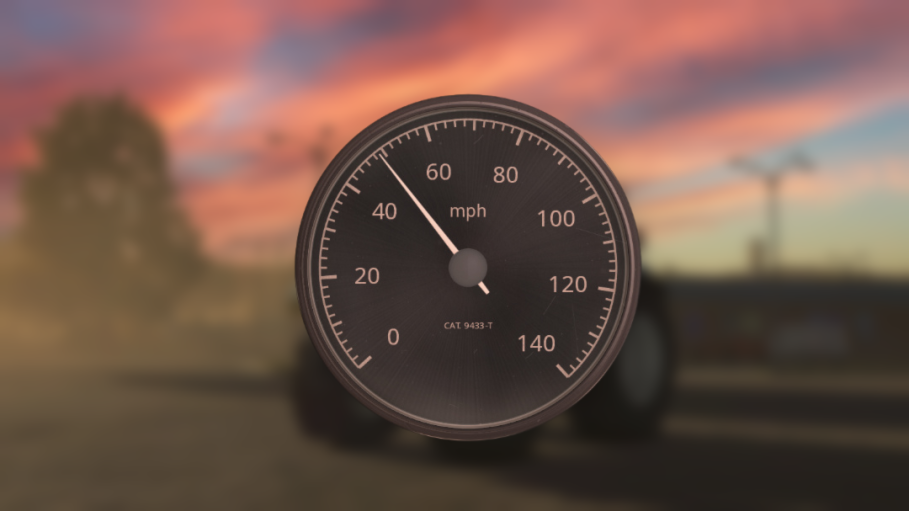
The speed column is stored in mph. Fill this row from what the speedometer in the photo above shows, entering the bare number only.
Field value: 49
